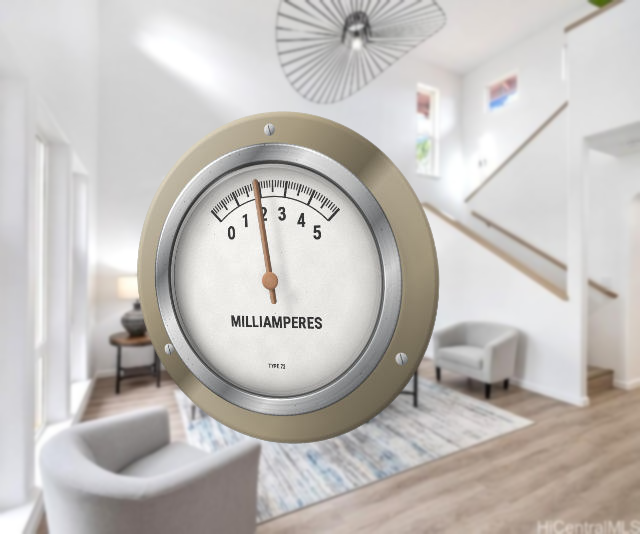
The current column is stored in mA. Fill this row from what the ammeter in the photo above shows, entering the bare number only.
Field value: 2
